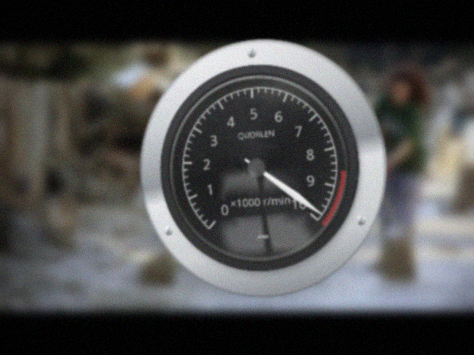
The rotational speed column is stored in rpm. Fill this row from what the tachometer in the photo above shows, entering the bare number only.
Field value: 9800
